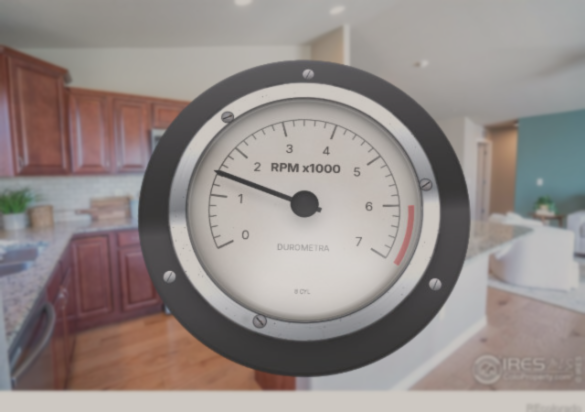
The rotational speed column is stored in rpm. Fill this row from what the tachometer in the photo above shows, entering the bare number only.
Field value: 1400
